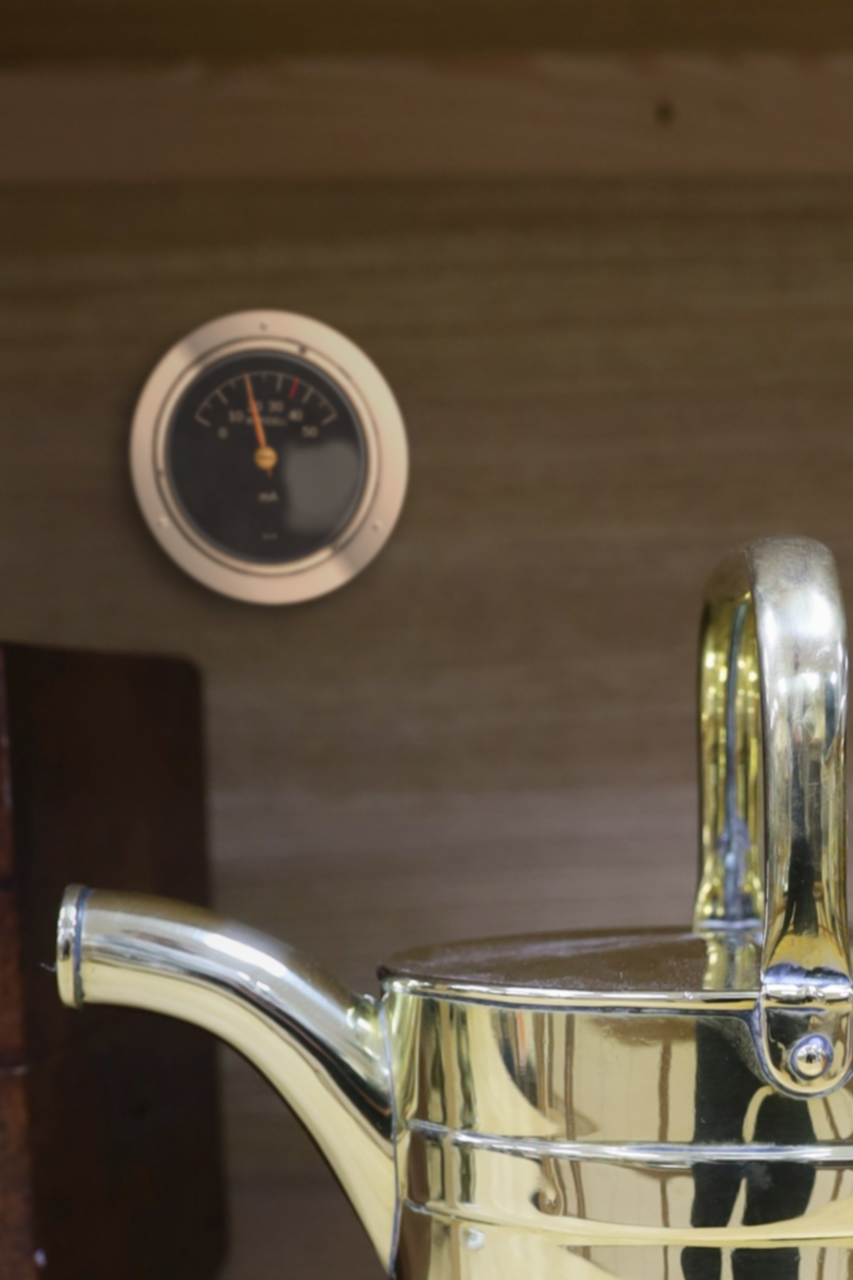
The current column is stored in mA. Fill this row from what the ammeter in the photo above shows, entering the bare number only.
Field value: 20
